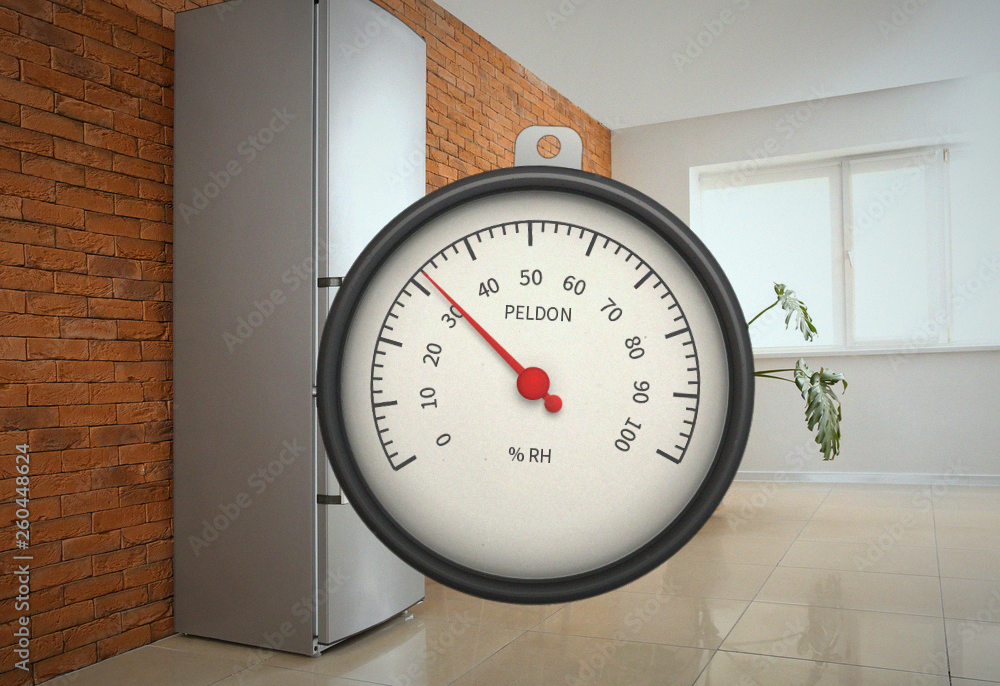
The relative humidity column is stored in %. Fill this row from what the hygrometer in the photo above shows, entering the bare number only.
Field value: 32
